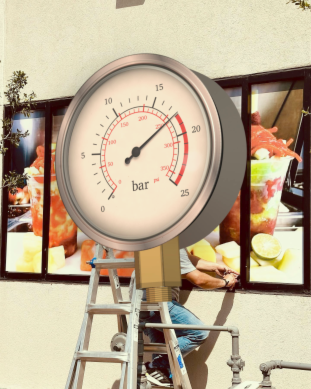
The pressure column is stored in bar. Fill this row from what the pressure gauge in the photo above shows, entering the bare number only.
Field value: 18
